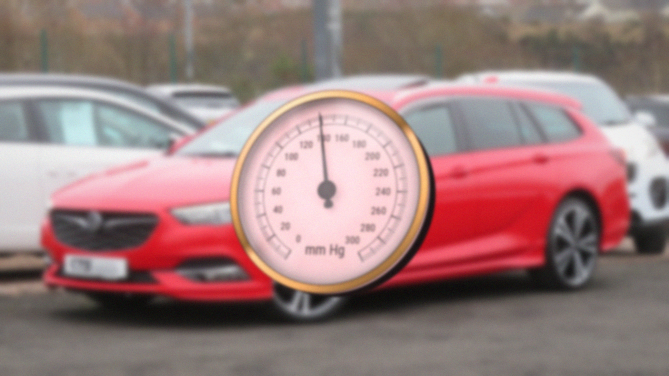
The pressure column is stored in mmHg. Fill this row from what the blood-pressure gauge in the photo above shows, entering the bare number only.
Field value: 140
